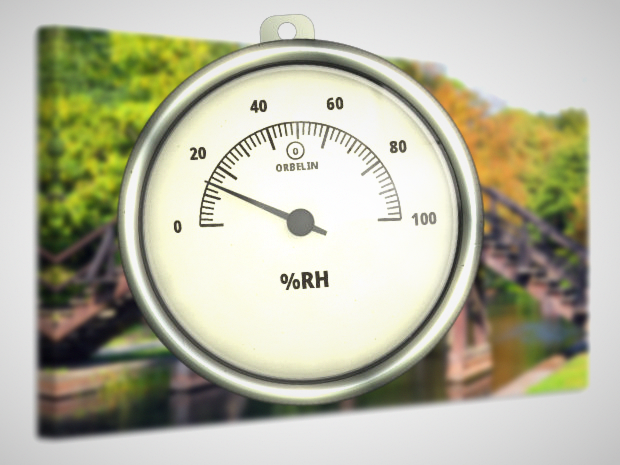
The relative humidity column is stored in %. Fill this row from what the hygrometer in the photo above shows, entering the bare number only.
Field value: 14
